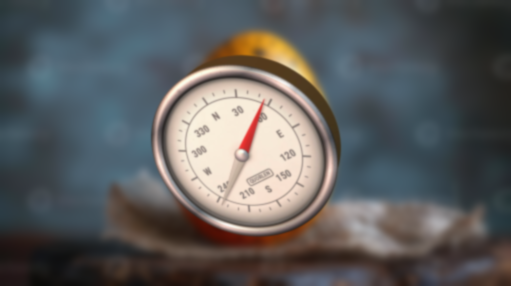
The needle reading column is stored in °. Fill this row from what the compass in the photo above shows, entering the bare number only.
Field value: 55
